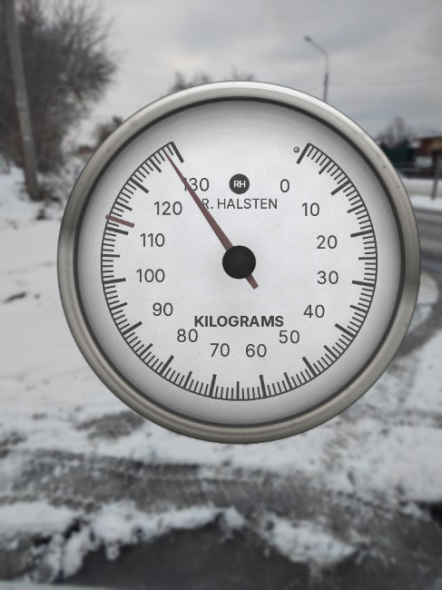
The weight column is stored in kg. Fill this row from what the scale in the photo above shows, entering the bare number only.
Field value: 128
